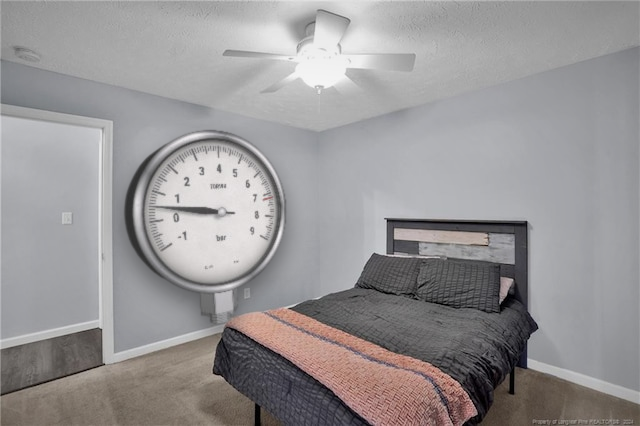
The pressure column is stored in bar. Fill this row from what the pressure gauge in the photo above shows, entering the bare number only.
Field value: 0.5
